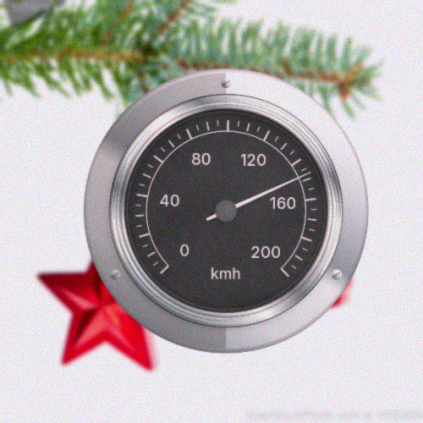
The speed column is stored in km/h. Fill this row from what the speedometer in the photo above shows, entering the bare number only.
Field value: 147.5
